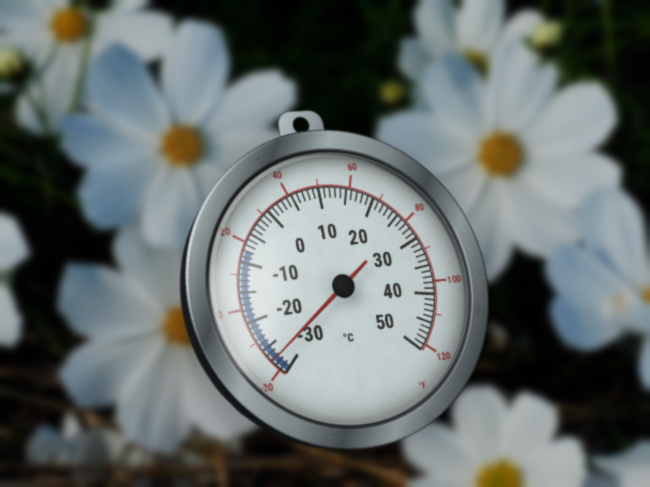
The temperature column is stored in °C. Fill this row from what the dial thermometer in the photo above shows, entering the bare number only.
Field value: -27
